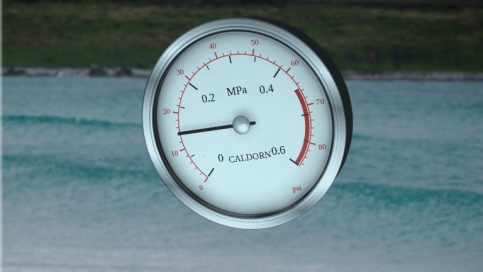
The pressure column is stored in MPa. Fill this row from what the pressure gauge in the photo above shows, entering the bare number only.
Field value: 0.1
